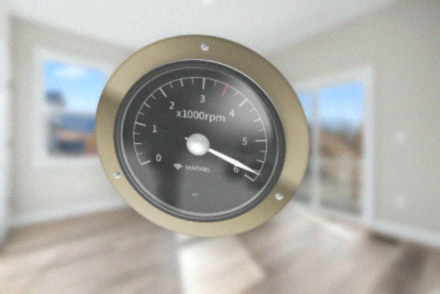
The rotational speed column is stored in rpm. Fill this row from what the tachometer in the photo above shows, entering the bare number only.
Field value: 5750
